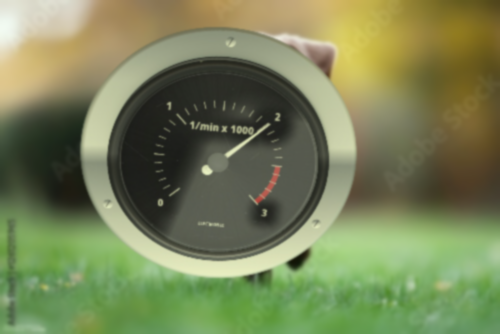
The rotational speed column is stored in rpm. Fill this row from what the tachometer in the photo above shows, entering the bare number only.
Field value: 2000
